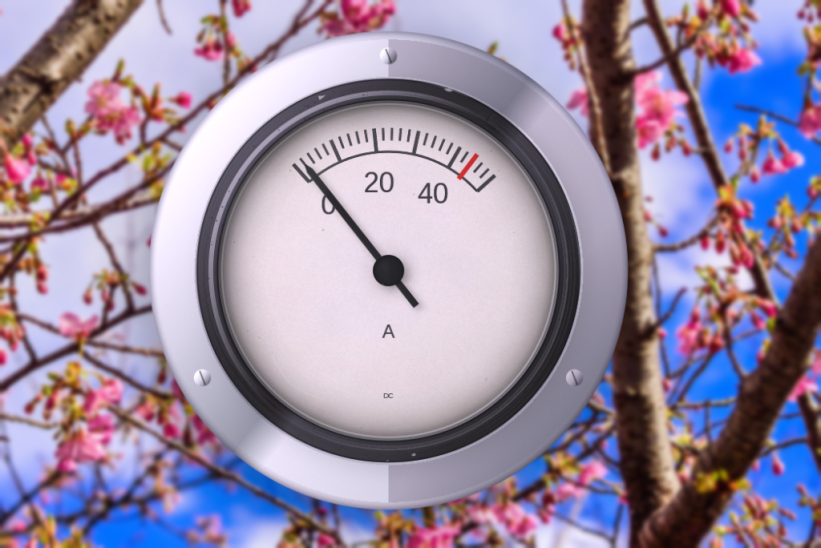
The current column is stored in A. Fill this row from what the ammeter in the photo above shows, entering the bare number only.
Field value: 2
